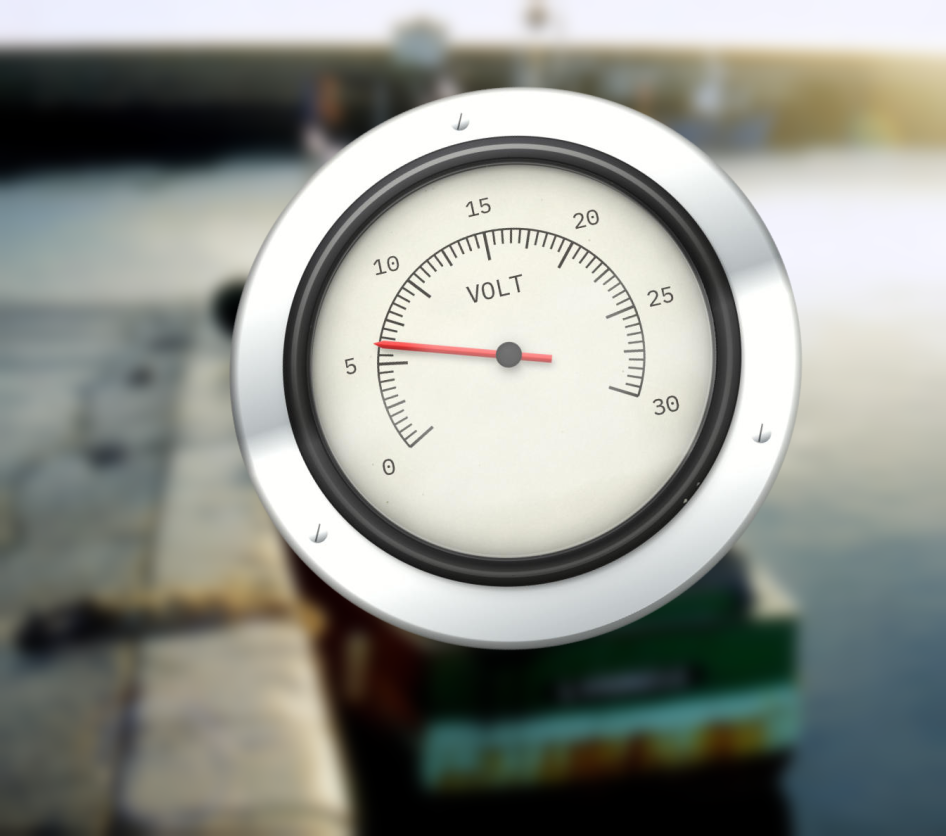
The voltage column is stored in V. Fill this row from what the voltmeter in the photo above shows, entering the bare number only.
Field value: 6
